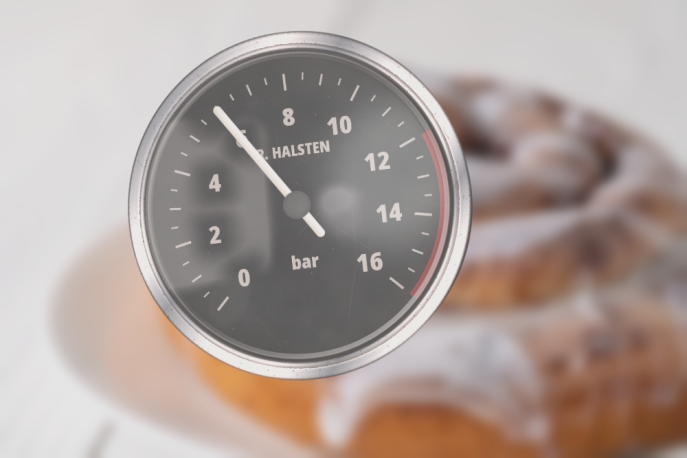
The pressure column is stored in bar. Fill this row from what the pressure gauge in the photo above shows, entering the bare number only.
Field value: 6
